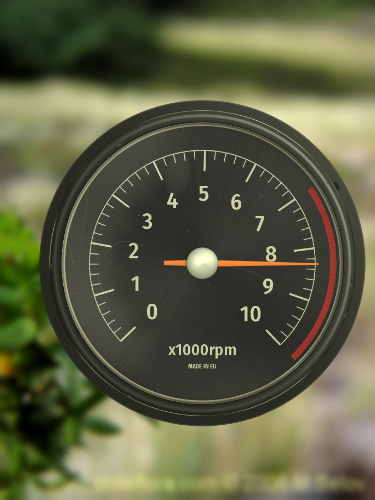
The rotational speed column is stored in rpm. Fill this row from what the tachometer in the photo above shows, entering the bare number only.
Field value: 8300
